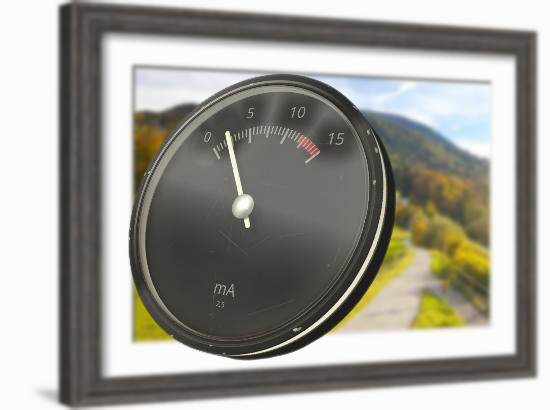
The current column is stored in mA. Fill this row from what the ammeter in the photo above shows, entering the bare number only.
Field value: 2.5
